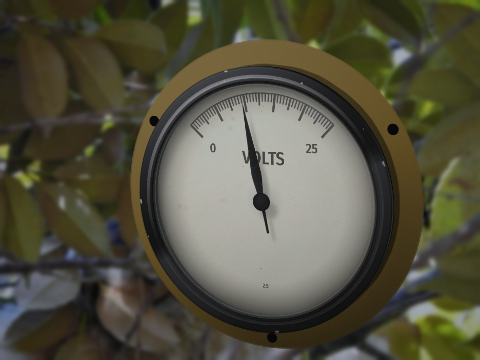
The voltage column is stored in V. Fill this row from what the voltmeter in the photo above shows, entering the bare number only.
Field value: 10
